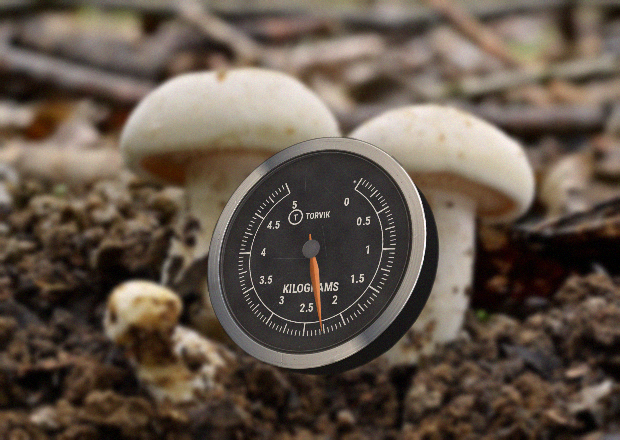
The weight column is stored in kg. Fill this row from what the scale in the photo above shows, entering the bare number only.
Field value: 2.25
